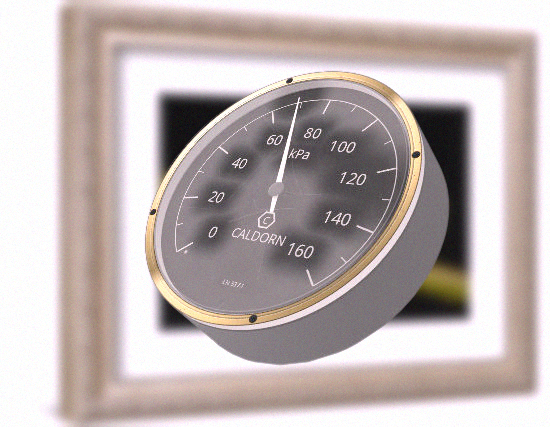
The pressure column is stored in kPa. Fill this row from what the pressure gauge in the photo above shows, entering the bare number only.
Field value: 70
